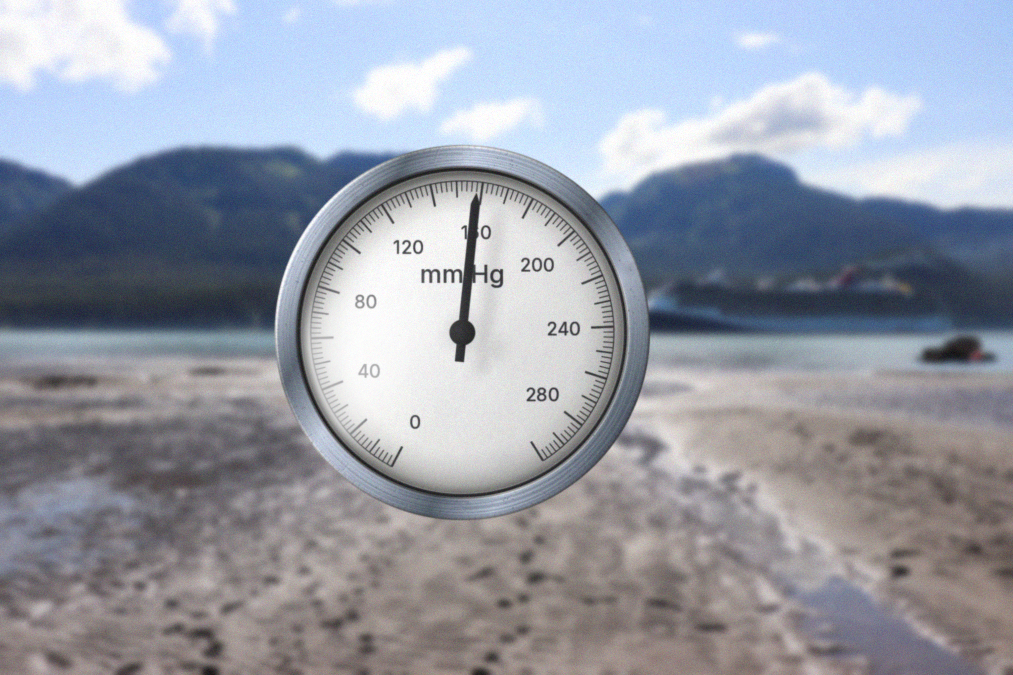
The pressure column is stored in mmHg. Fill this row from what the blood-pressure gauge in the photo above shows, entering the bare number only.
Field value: 158
